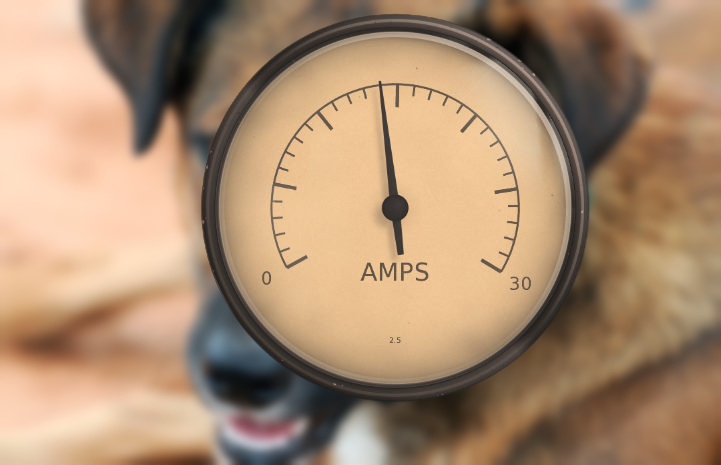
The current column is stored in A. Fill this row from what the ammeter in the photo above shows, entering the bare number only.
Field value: 14
